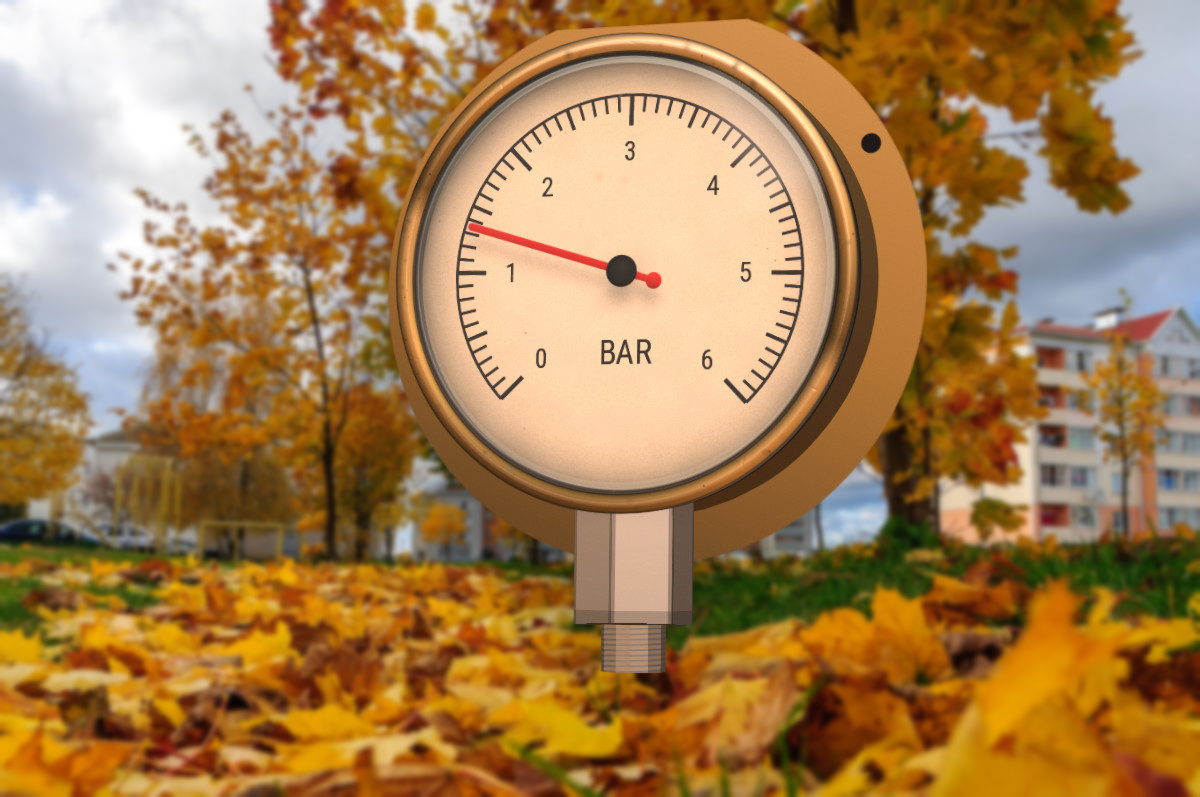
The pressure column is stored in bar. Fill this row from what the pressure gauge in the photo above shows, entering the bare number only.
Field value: 1.35
